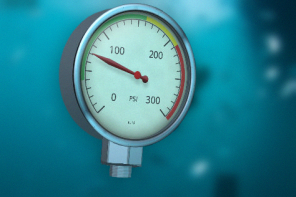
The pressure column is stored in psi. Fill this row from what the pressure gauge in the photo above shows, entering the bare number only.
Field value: 70
